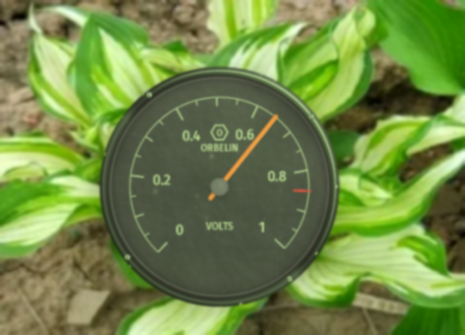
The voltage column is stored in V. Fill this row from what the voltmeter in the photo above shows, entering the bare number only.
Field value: 0.65
